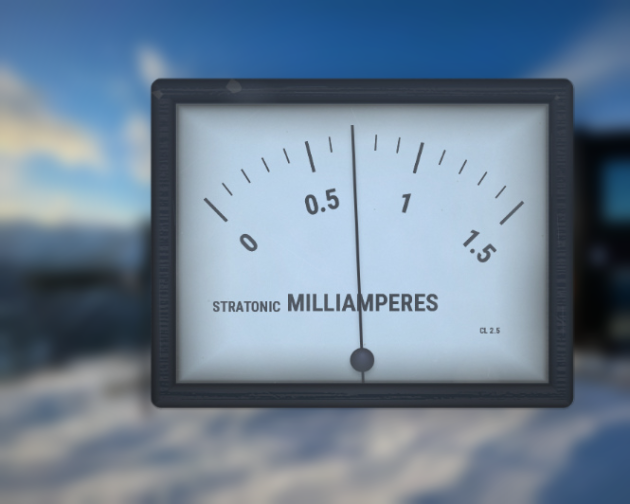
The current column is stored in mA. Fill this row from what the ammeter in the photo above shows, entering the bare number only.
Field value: 0.7
